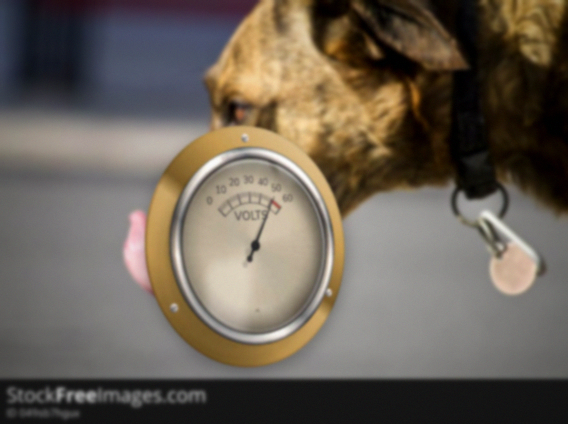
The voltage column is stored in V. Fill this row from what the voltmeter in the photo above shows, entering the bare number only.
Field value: 50
